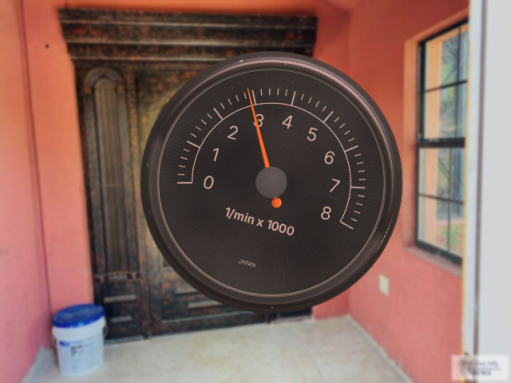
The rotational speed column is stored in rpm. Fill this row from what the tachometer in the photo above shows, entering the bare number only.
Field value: 2900
